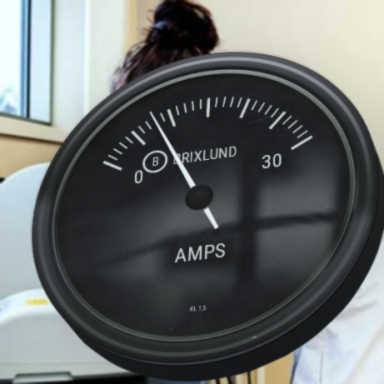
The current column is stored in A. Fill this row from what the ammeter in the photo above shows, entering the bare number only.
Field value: 8
